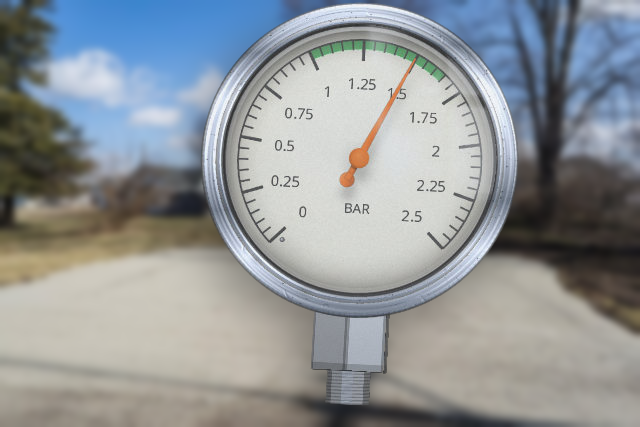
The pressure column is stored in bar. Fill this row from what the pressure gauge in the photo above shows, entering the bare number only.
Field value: 1.5
